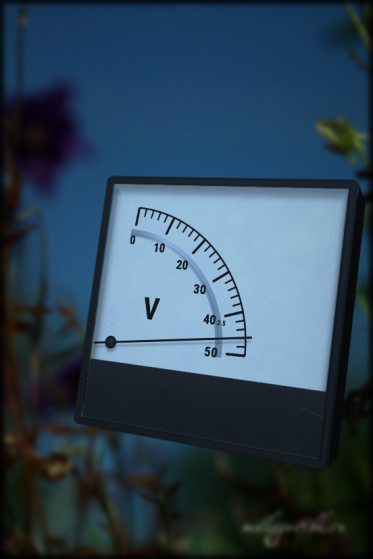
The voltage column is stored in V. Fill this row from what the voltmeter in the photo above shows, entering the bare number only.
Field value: 46
